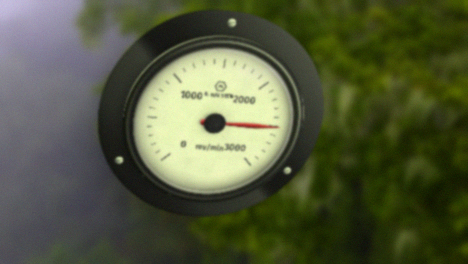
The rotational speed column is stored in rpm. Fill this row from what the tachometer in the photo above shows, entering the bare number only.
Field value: 2500
